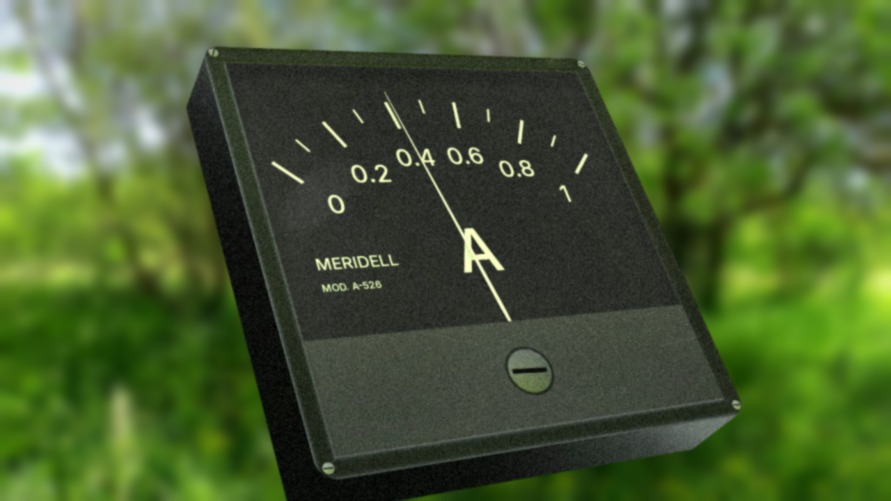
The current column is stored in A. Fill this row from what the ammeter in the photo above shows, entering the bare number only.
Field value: 0.4
